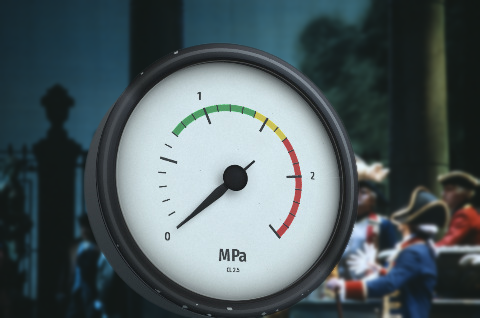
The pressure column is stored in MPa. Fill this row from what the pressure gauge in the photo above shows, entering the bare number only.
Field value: 0
